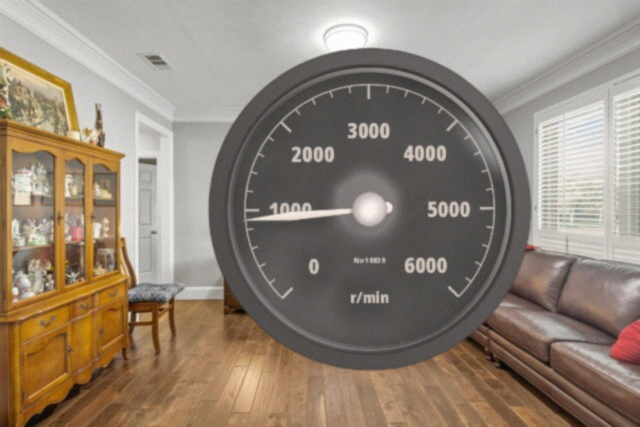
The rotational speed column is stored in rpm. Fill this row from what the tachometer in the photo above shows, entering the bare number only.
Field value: 900
